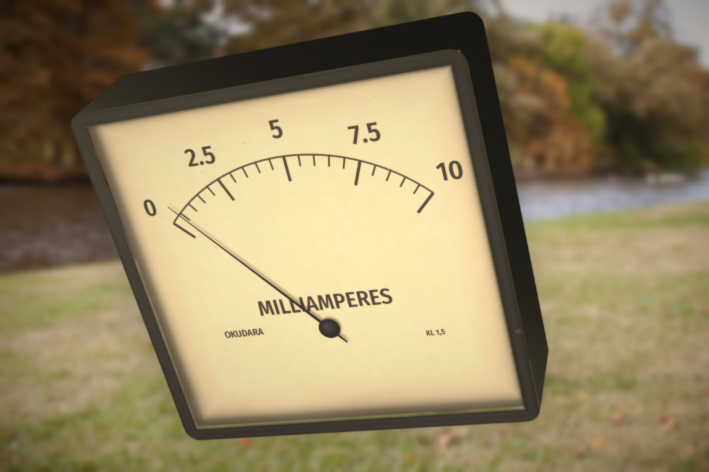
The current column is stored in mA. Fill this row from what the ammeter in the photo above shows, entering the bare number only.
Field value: 0.5
